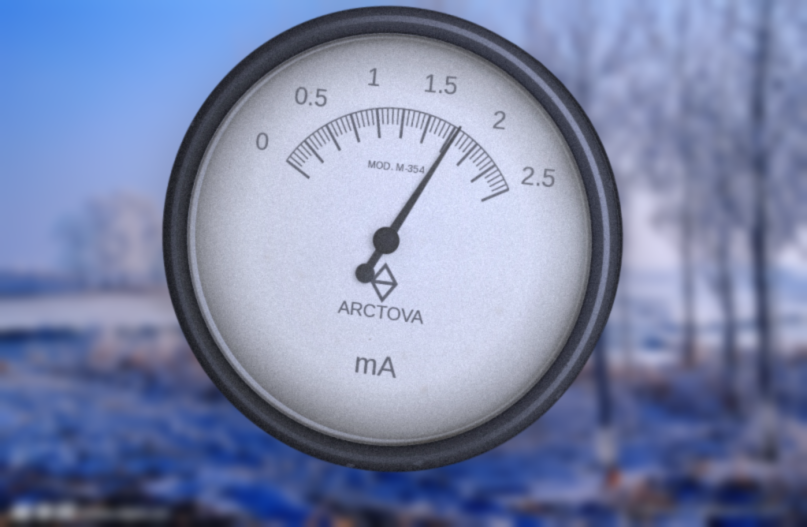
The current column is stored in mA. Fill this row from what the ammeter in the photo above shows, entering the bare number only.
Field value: 1.8
